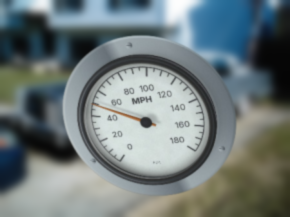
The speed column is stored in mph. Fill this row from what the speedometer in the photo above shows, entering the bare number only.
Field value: 50
